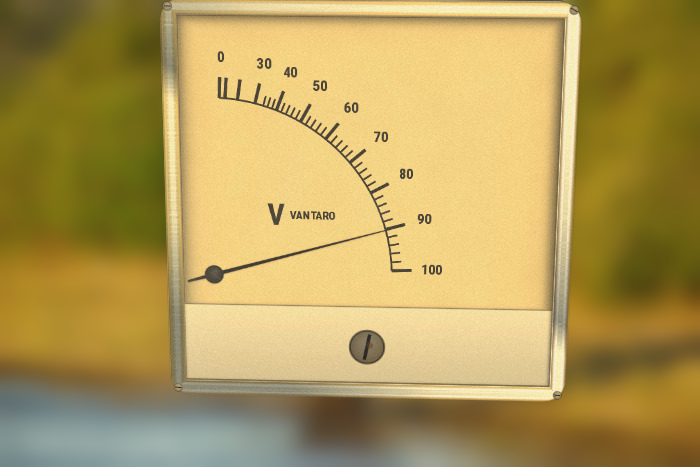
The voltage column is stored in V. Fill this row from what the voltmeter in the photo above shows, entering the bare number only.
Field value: 90
